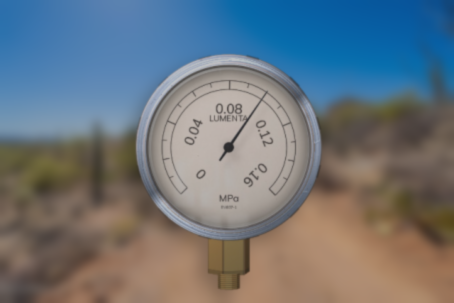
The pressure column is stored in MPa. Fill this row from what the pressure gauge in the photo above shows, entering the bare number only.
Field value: 0.1
